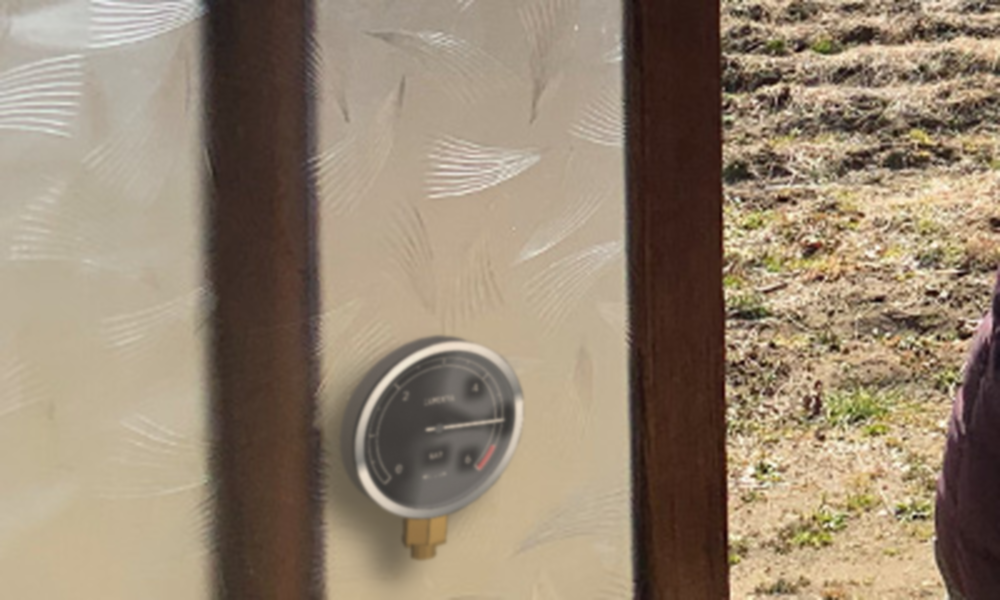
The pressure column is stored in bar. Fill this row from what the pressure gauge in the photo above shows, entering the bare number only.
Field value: 5
